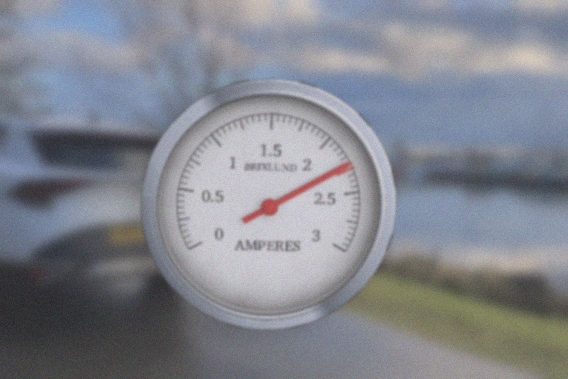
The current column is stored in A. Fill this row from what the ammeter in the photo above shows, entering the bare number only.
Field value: 2.25
